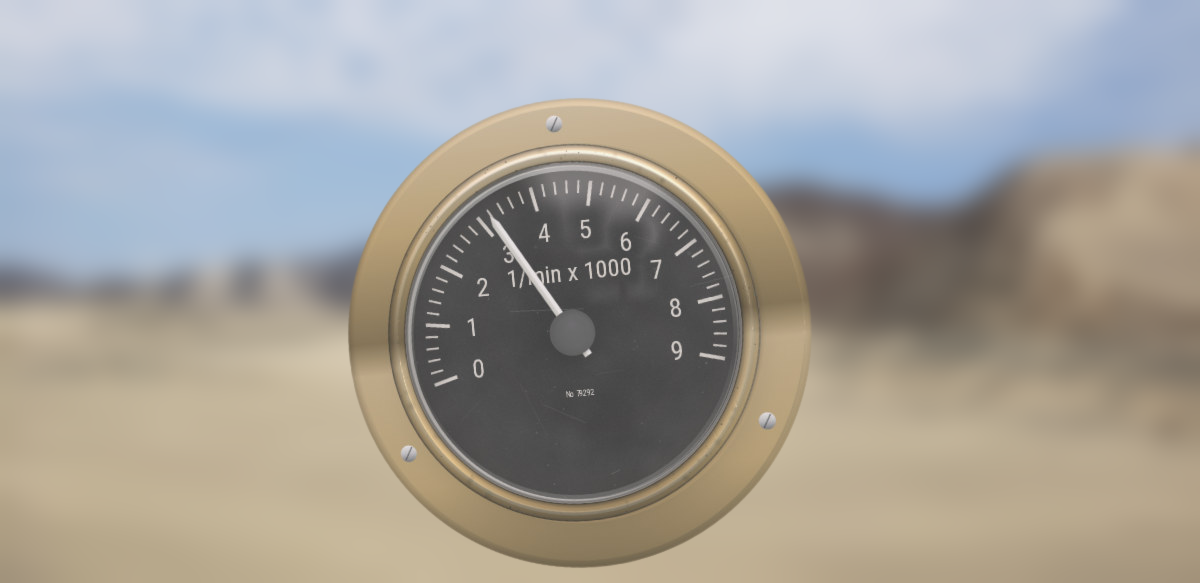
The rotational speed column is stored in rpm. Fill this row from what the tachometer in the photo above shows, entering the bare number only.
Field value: 3200
